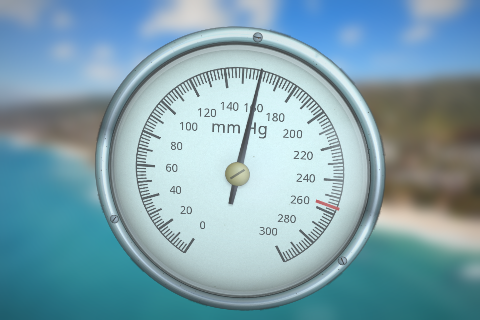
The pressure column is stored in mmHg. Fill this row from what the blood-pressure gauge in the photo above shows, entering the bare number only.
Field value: 160
